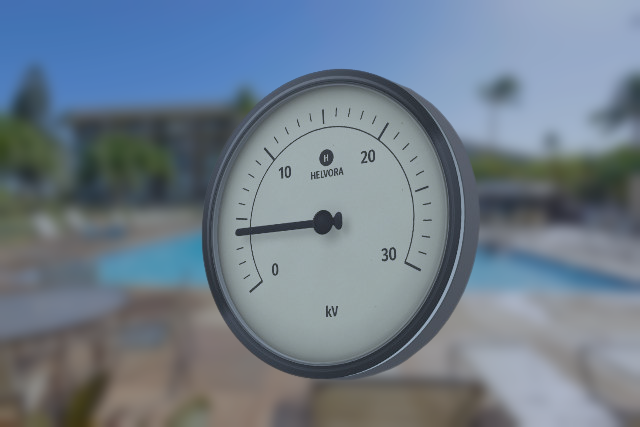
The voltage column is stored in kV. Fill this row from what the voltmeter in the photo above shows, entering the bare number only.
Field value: 4
